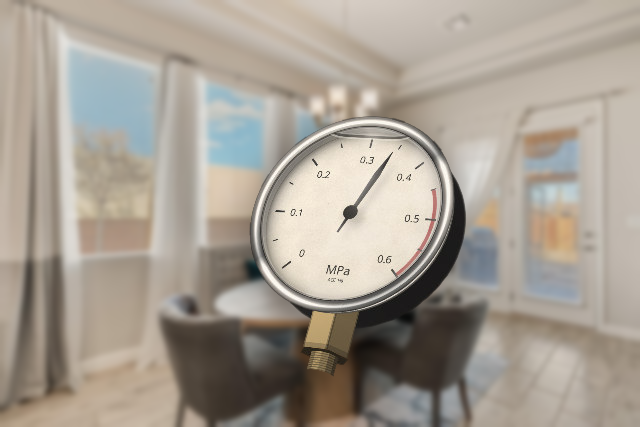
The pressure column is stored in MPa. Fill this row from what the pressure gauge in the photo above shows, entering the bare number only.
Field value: 0.35
